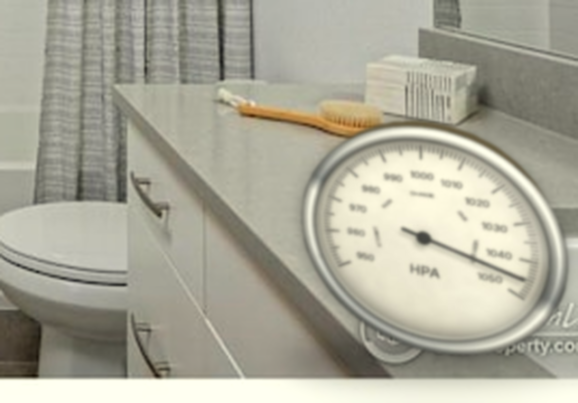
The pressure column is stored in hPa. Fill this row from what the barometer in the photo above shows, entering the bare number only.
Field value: 1045
